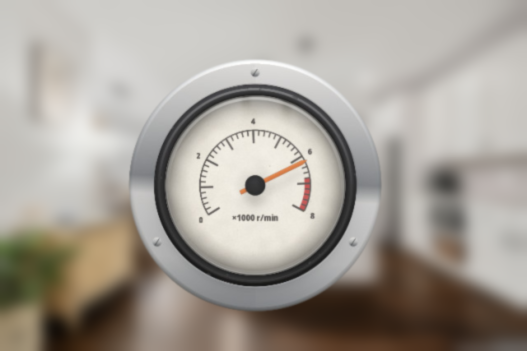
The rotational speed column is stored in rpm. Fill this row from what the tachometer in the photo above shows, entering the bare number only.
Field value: 6200
